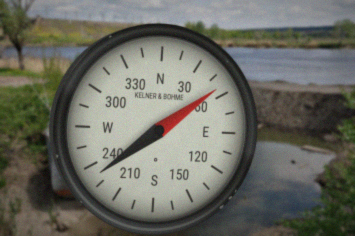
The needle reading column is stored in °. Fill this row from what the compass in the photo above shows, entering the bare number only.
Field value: 52.5
